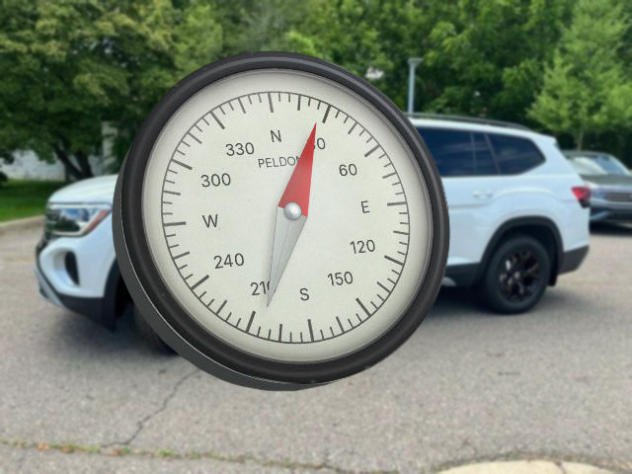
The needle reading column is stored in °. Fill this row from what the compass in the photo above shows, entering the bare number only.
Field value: 25
